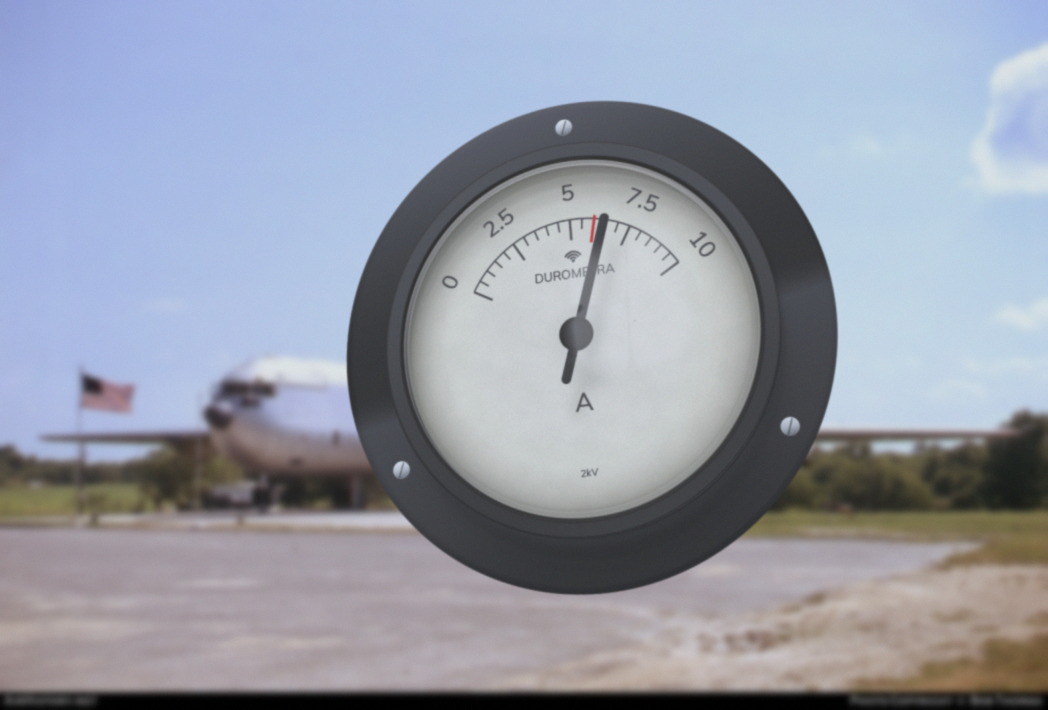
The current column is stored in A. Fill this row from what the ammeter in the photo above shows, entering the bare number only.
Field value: 6.5
